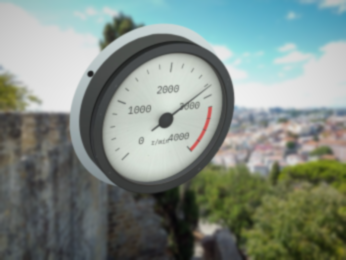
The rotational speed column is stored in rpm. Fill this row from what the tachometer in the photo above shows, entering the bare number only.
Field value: 2800
